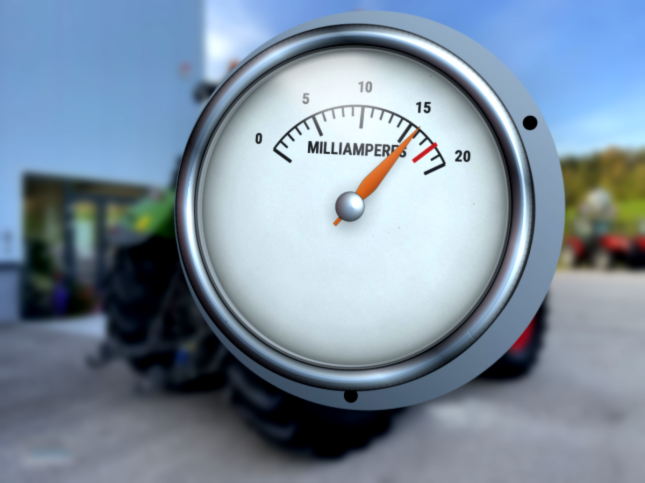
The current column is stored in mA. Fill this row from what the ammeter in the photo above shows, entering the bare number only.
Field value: 16
